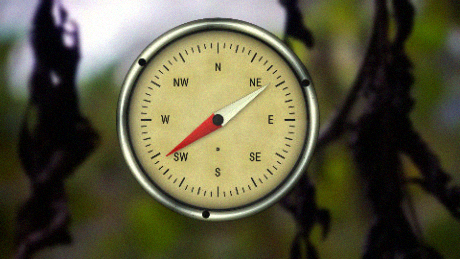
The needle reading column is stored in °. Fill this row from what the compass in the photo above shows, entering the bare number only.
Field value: 235
